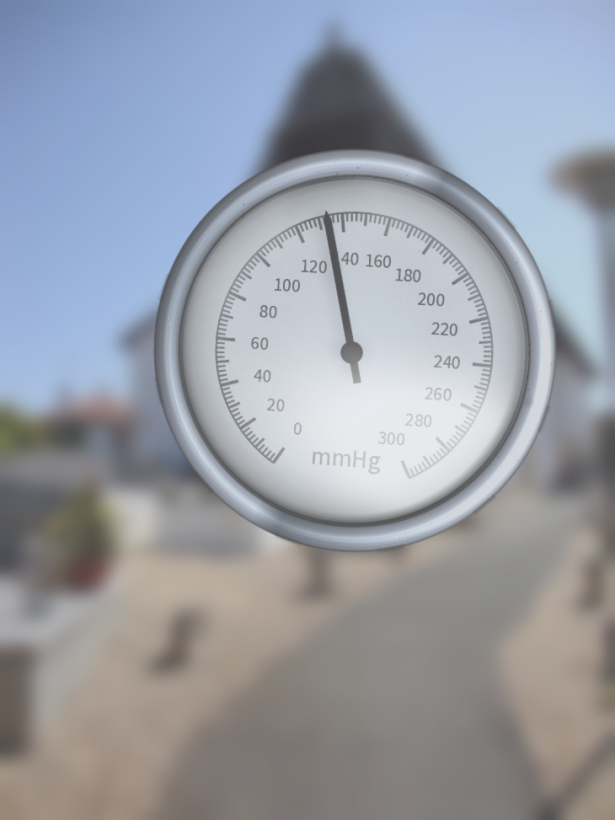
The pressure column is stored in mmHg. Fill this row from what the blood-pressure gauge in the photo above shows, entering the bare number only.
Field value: 134
